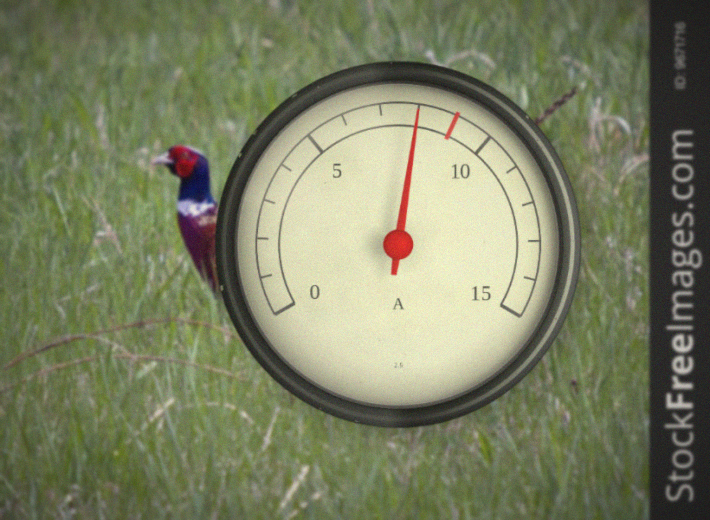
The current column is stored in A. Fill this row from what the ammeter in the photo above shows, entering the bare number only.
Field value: 8
